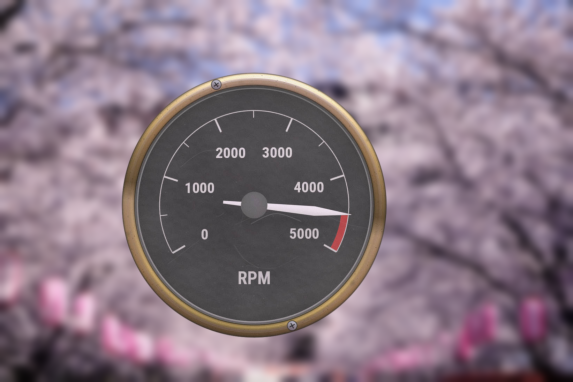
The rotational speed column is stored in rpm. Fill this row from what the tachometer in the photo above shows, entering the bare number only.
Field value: 4500
